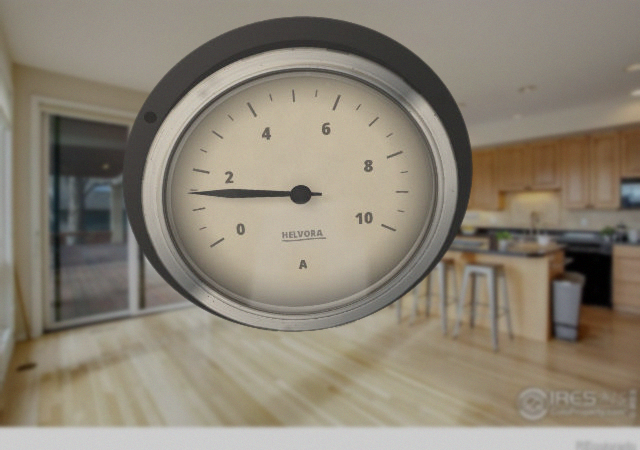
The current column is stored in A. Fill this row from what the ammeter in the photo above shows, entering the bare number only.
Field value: 1.5
